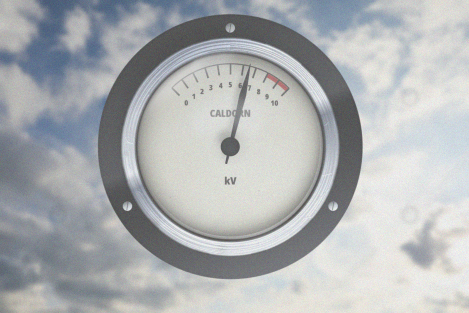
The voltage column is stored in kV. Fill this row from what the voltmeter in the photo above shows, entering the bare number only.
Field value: 6.5
